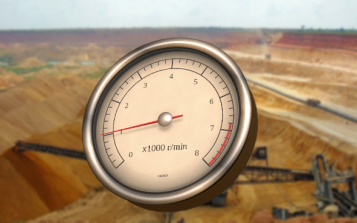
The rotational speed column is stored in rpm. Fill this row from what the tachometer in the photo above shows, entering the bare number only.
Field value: 1000
